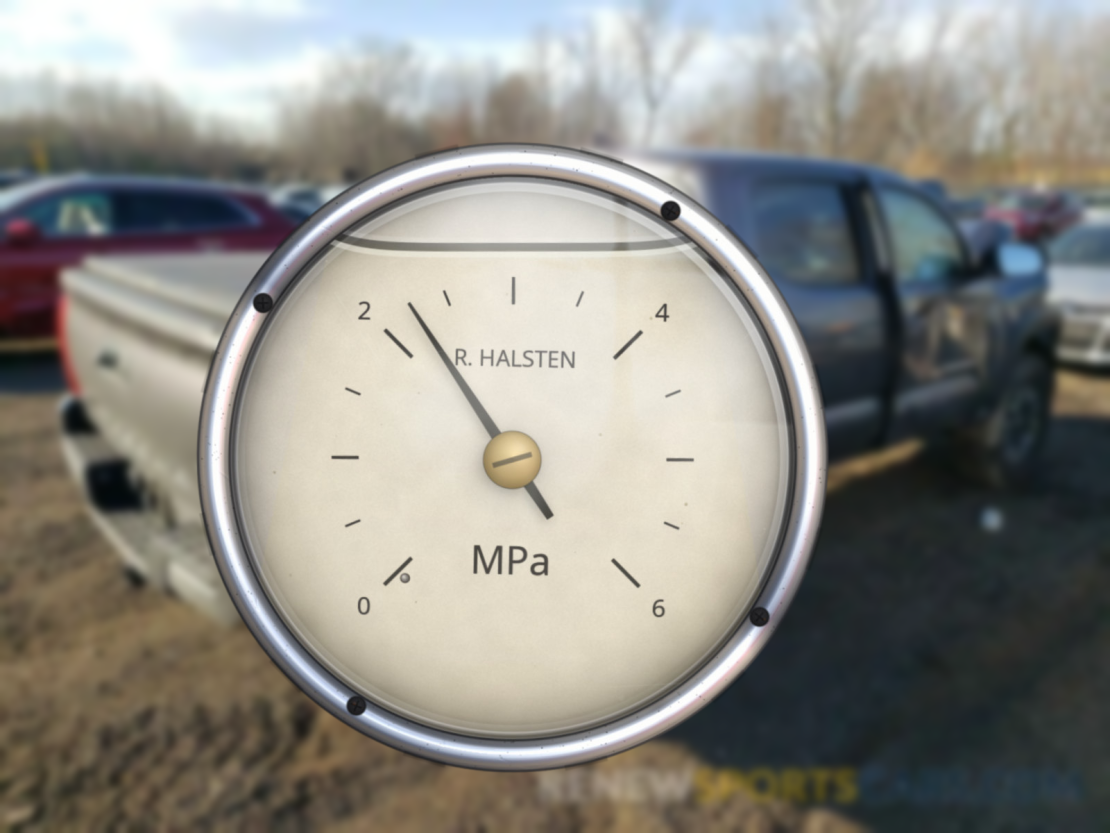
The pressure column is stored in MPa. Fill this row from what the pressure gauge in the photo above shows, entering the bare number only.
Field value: 2.25
